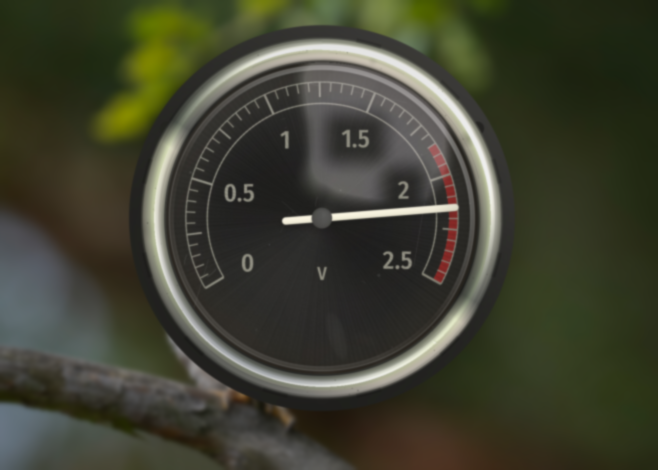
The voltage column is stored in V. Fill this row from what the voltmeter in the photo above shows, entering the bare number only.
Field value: 2.15
